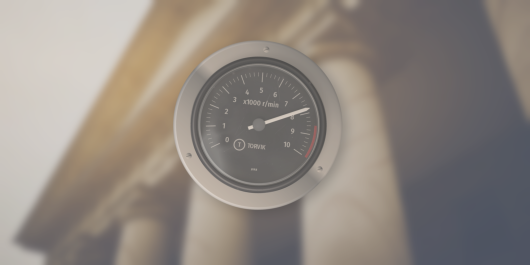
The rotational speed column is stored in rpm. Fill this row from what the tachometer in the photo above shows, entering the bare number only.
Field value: 7800
